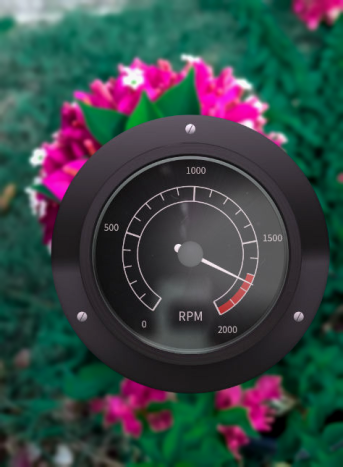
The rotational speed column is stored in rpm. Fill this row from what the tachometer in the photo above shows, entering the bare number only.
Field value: 1750
